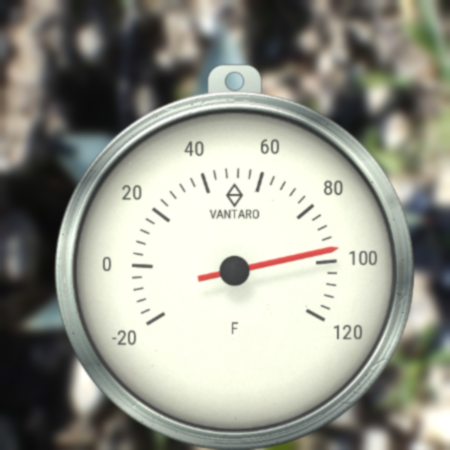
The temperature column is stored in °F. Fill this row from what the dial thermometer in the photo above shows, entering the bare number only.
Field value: 96
